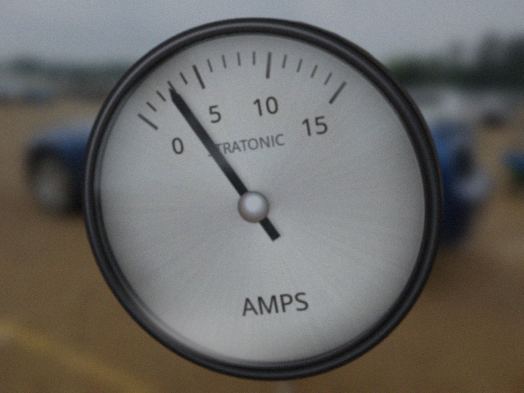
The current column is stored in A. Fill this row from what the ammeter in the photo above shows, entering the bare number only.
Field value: 3
